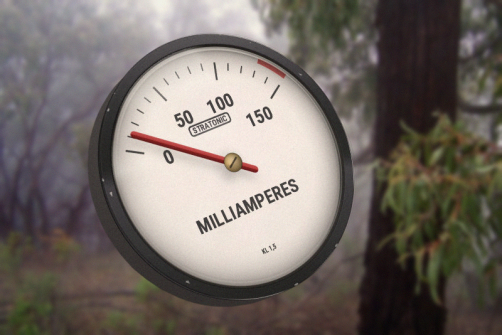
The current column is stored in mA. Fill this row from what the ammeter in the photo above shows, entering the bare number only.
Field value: 10
